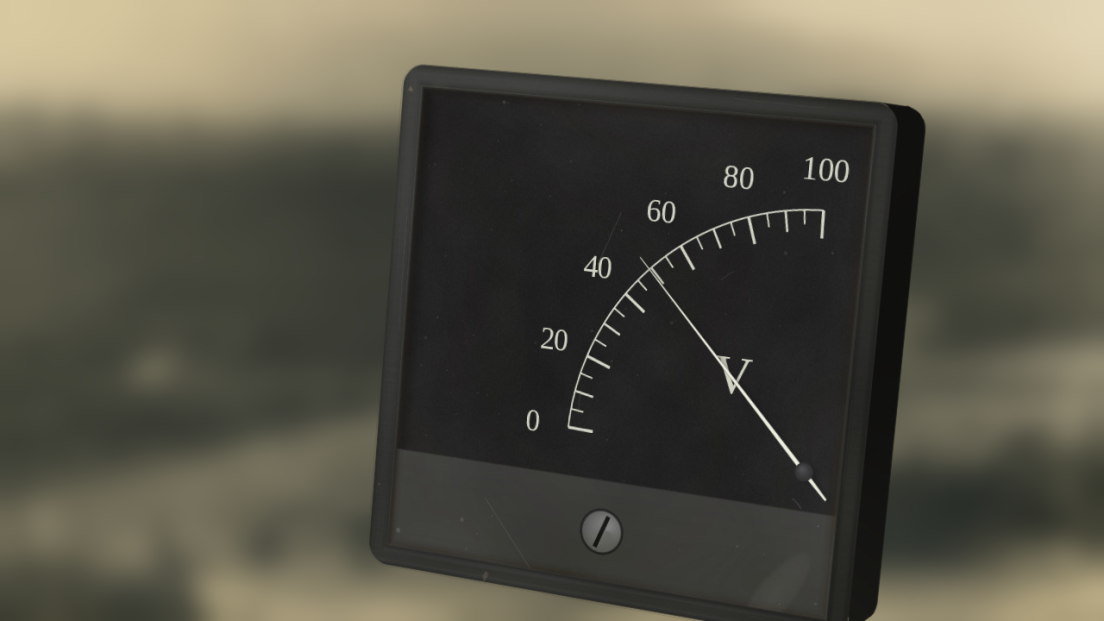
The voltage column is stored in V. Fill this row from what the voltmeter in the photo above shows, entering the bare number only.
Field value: 50
